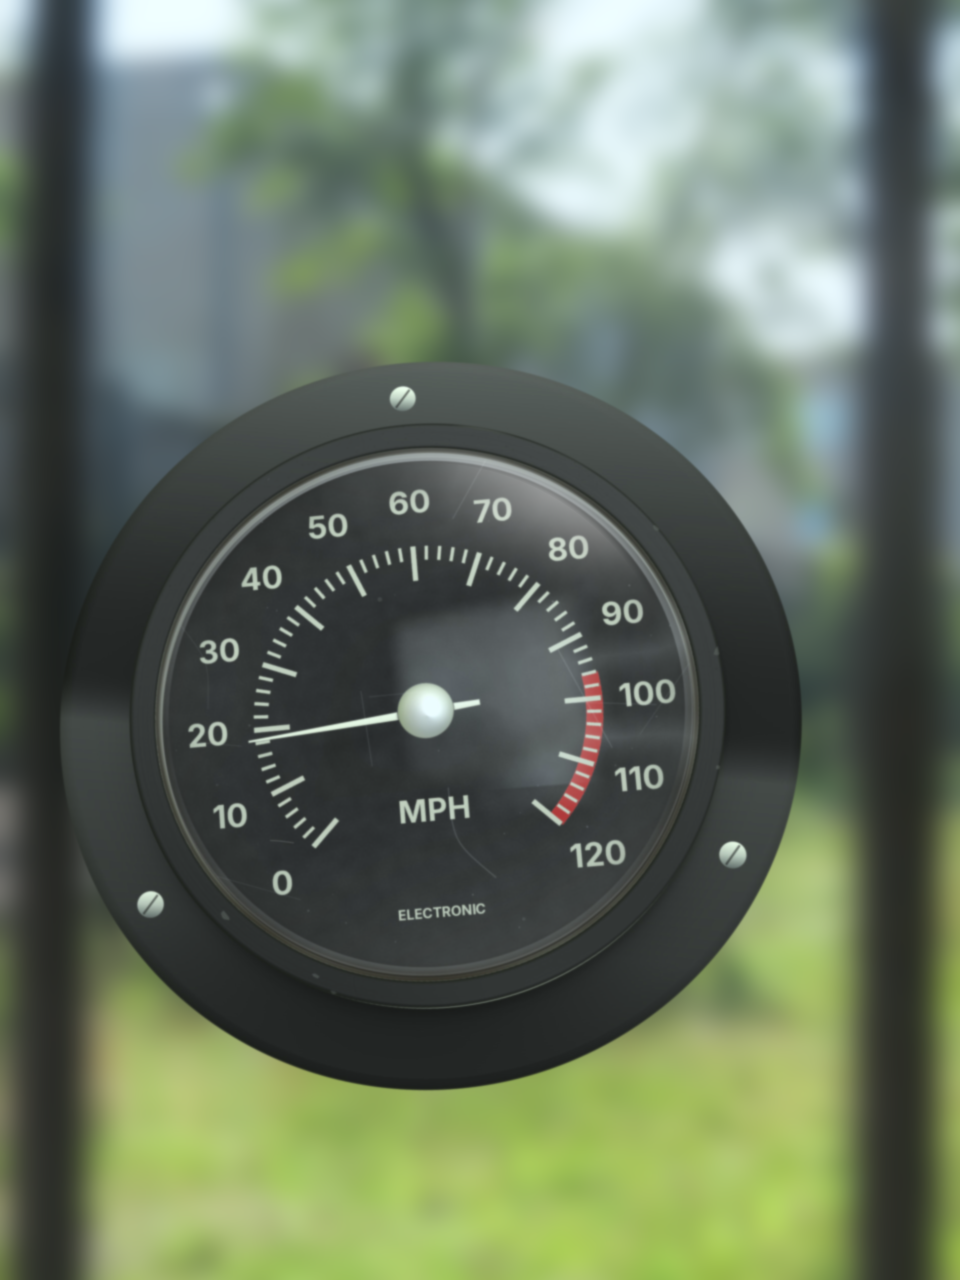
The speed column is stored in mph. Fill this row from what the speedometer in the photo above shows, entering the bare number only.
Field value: 18
